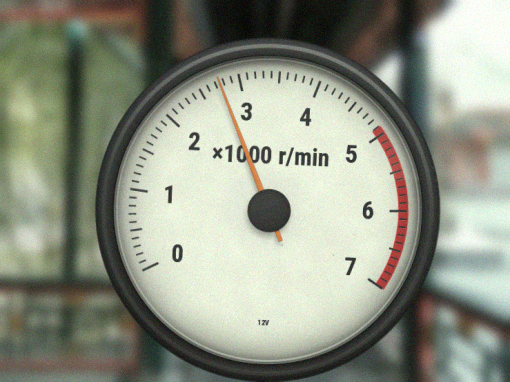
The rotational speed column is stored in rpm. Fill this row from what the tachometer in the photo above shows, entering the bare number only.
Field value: 2750
